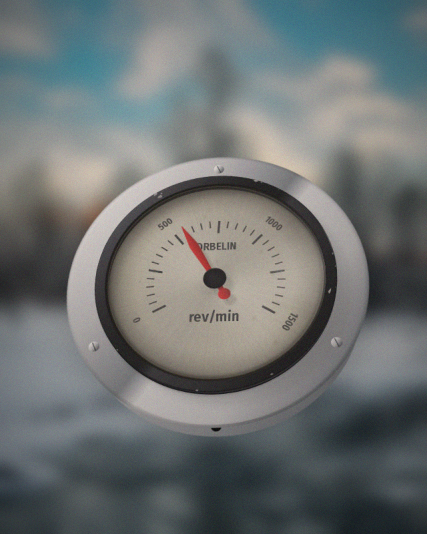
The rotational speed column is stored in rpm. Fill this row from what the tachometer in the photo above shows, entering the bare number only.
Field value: 550
